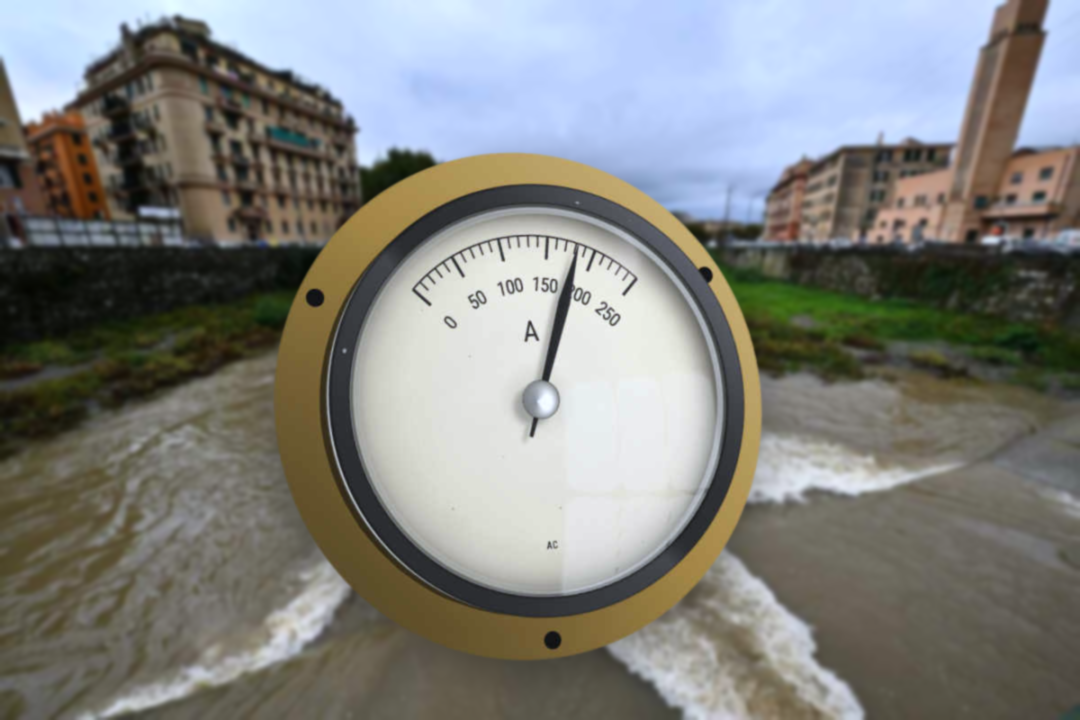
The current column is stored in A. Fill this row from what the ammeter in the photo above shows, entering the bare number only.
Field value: 180
